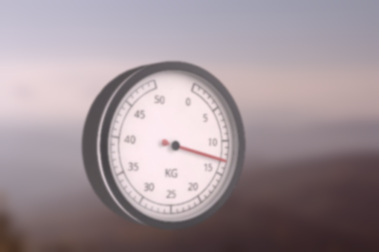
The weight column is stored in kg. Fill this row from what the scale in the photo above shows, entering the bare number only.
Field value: 13
